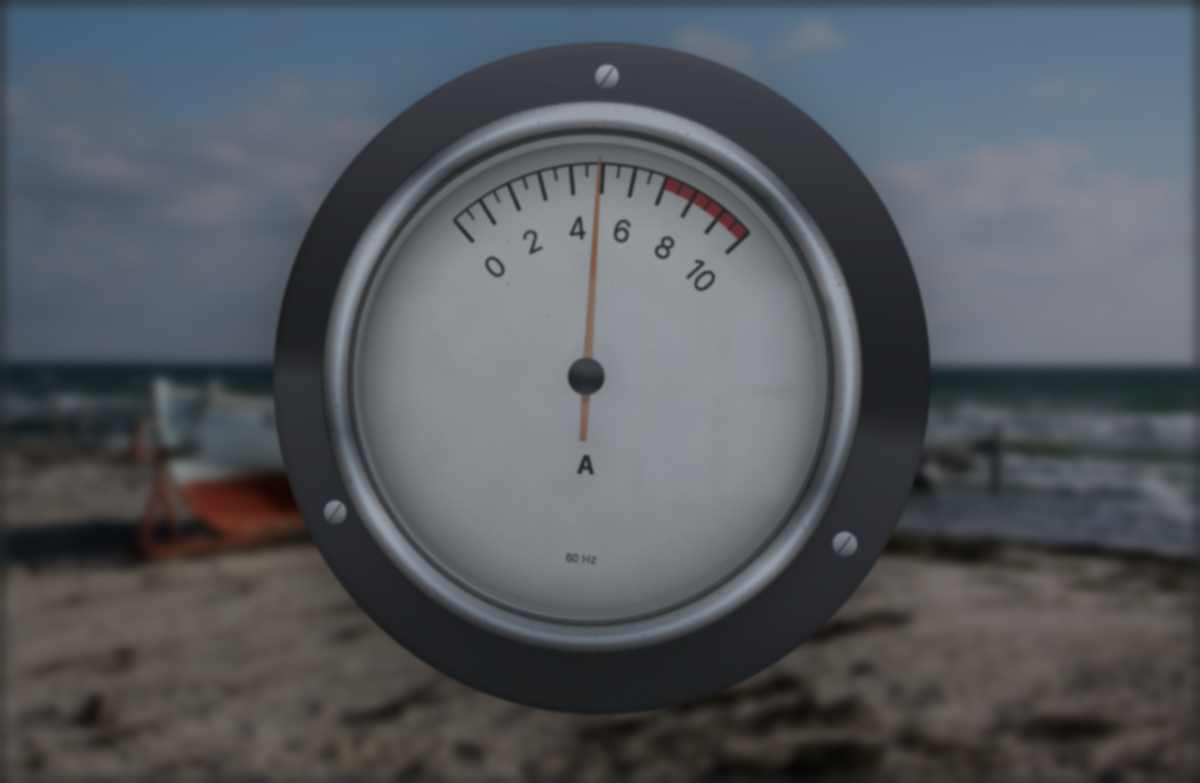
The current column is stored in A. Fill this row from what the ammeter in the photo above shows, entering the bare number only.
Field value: 5
